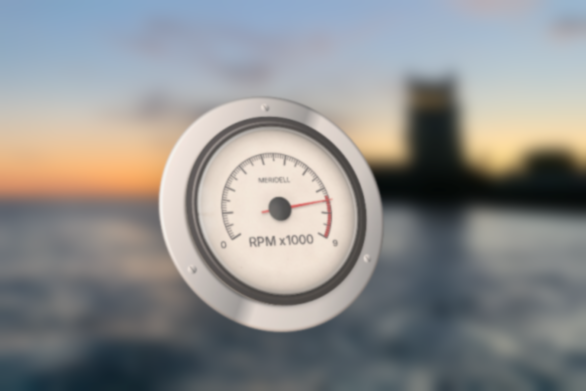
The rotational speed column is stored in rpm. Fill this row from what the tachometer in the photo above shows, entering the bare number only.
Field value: 7500
